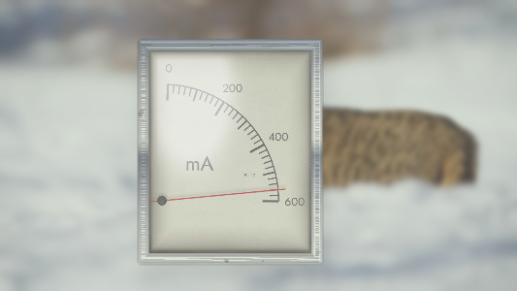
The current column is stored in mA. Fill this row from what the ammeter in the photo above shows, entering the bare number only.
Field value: 560
